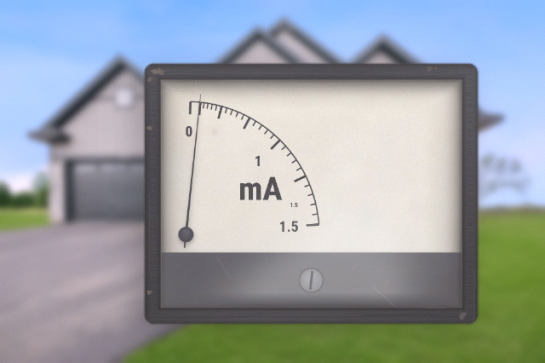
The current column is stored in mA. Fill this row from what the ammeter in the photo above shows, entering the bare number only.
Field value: 0.25
